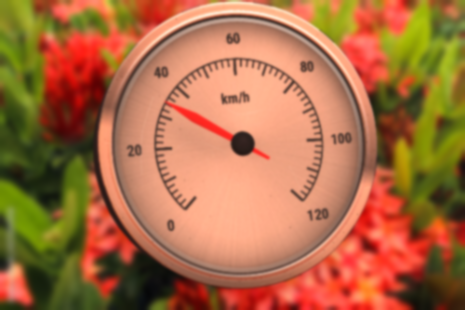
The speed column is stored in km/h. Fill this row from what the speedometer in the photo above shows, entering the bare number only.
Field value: 34
